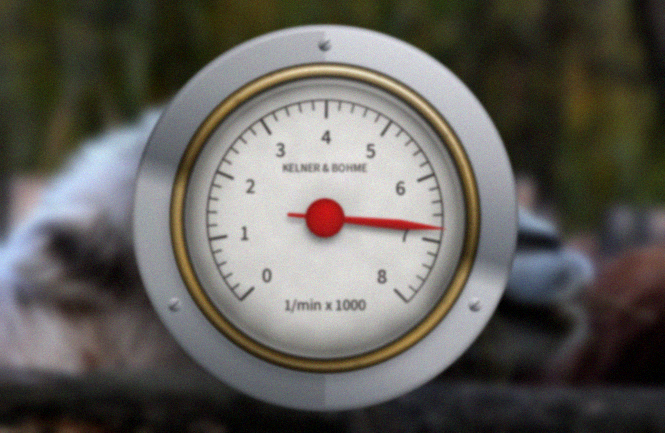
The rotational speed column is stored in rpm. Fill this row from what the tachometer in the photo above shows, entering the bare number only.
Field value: 6800
